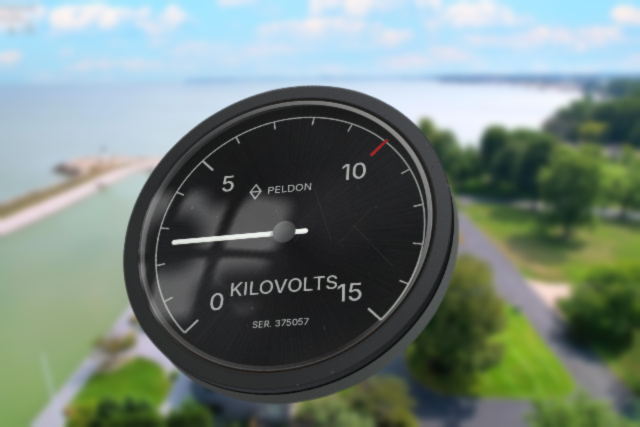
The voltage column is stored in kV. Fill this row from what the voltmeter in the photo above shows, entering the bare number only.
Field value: 2.5
